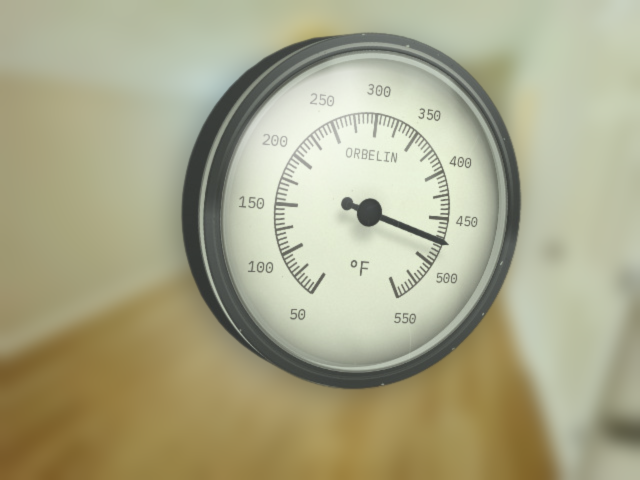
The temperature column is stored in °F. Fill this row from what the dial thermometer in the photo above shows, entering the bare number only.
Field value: 475
